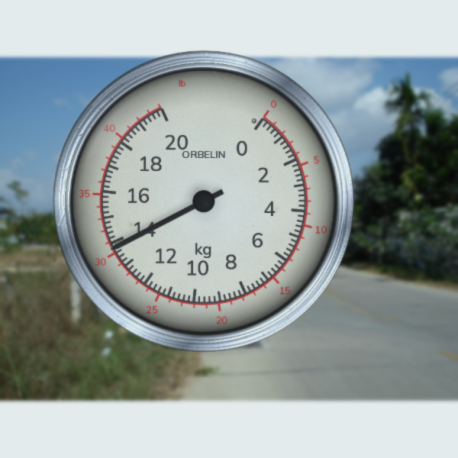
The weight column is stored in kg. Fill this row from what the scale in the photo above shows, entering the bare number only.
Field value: 13.8
